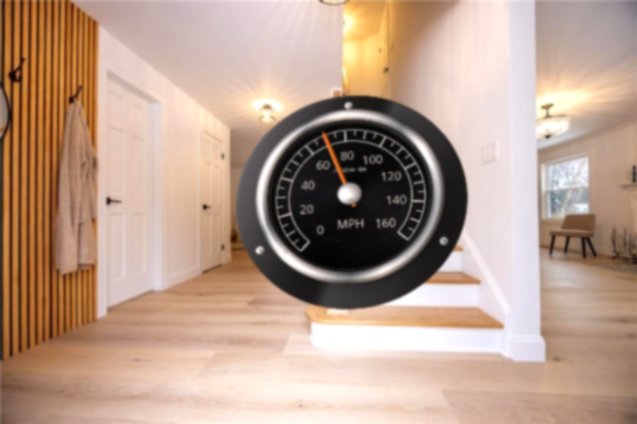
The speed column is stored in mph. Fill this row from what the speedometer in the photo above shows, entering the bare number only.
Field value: 70
